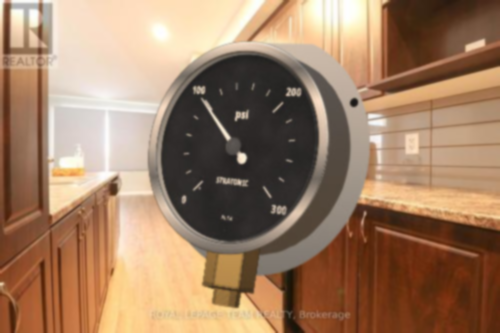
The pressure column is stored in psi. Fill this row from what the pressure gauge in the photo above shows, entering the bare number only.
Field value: 100
